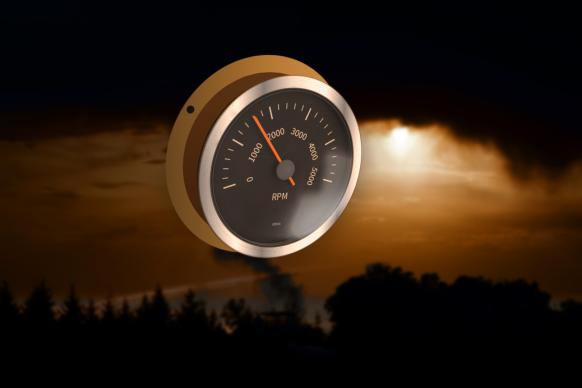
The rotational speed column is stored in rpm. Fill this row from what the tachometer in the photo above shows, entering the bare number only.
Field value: 1600
